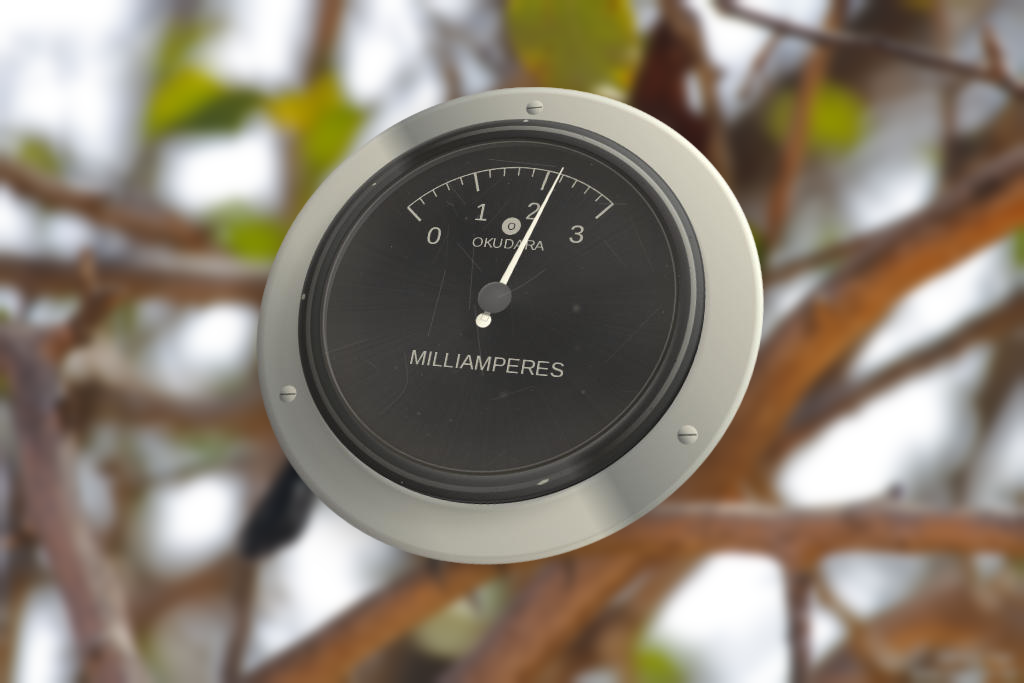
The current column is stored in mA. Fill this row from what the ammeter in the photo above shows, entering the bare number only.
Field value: 2.2
